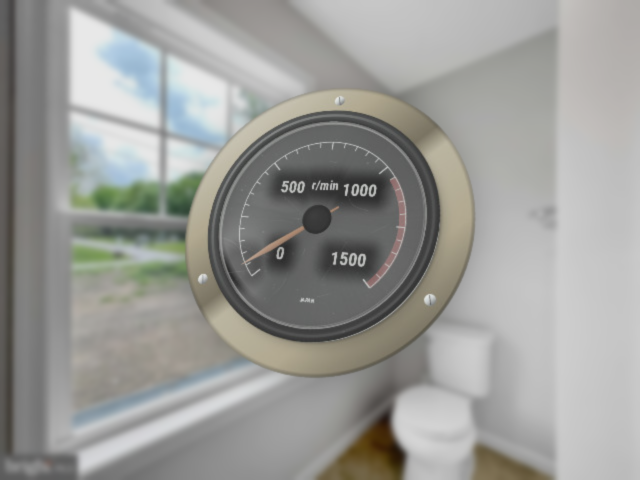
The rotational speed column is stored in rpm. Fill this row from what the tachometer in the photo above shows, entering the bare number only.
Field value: 50
